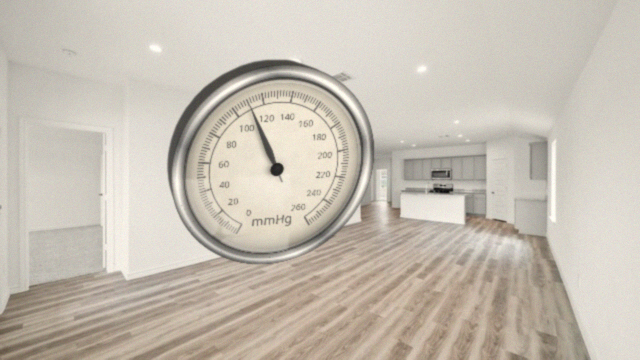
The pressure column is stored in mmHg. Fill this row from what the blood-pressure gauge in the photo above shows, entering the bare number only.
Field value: 110
